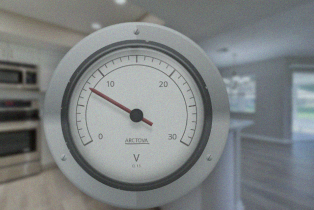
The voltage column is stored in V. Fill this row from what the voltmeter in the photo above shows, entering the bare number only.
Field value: 7.5
